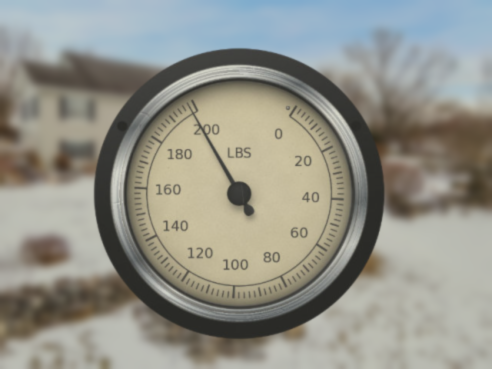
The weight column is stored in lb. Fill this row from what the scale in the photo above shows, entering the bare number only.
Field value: 198
